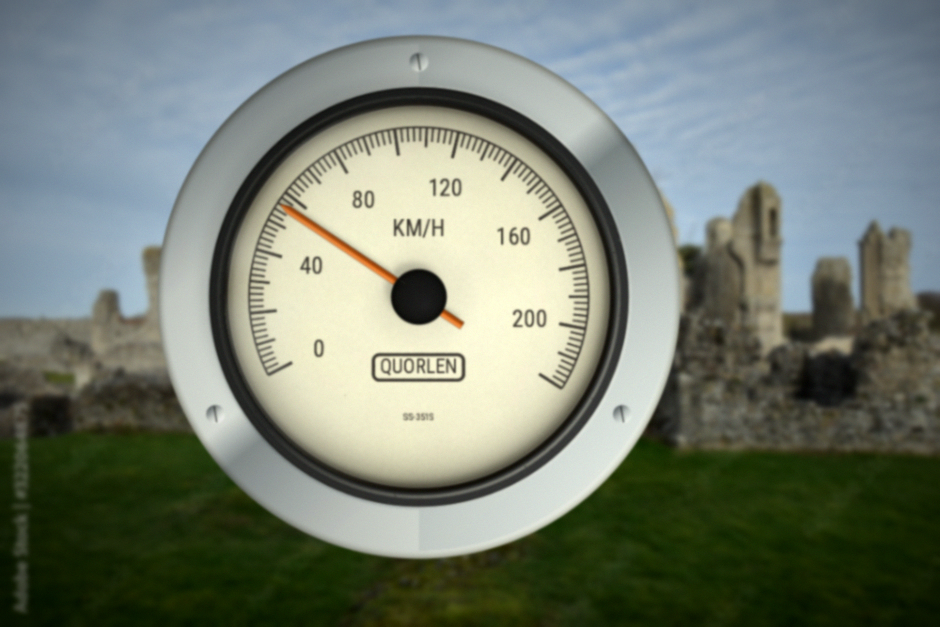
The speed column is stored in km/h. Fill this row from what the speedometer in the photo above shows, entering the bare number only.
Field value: 56
